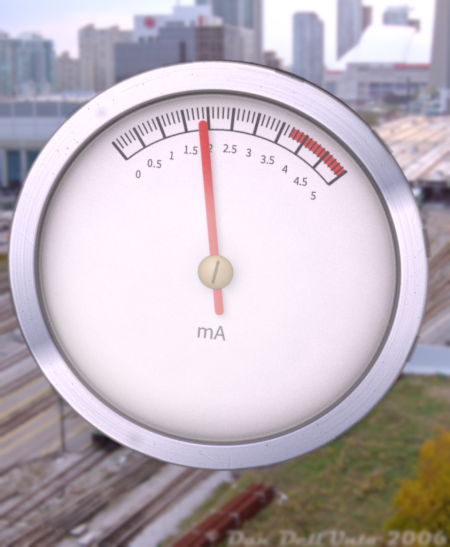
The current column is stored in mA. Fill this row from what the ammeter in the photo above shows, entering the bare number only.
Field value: 1.9
